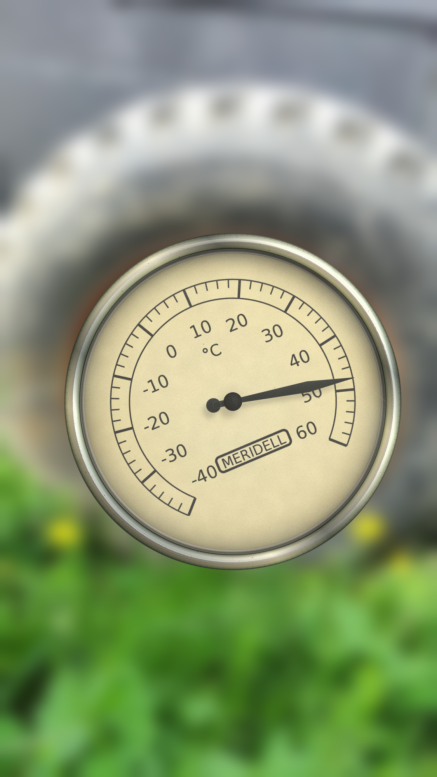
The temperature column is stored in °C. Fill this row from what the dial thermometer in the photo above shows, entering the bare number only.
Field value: 48
